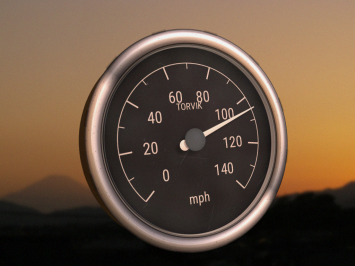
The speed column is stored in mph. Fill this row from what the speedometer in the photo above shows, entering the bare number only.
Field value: 105
